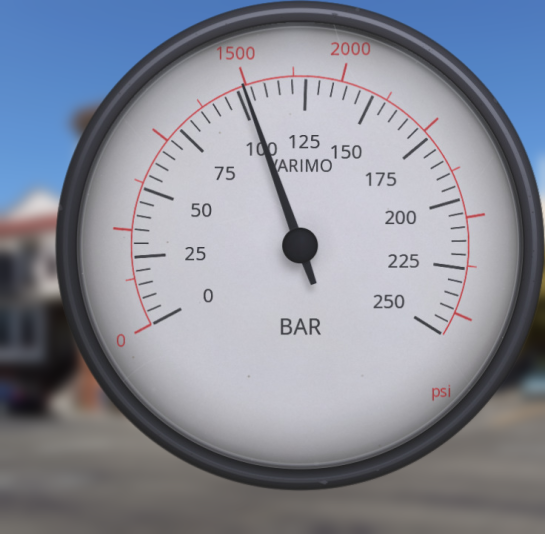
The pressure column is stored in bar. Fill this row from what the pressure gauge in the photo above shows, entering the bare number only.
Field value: 102.5
